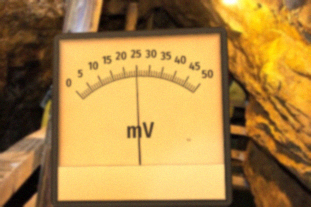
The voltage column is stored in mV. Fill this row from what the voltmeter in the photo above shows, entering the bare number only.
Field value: 25
